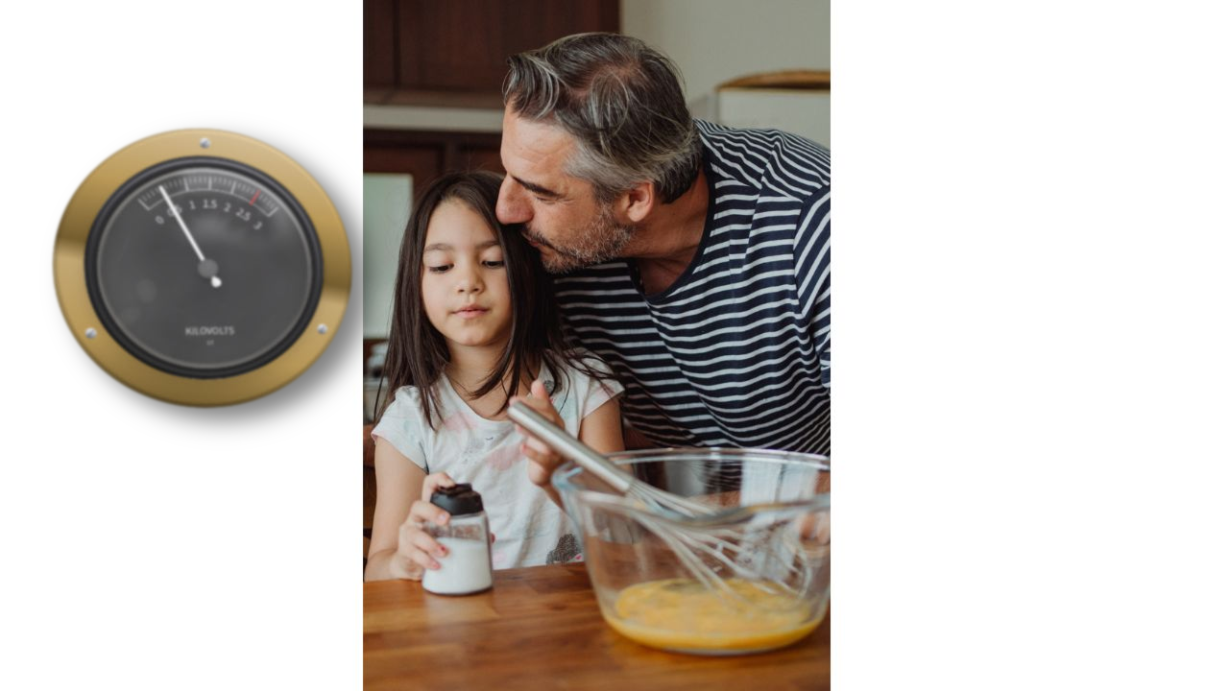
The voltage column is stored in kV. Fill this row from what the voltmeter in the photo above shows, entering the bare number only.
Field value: 0.5
